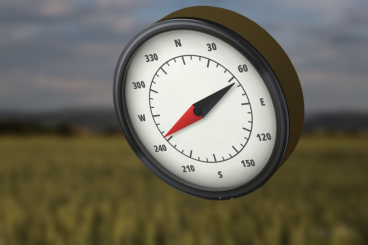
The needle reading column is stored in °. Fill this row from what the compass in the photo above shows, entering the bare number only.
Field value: 245
